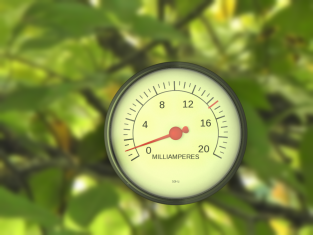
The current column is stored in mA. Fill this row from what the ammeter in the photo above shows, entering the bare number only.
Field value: 1
